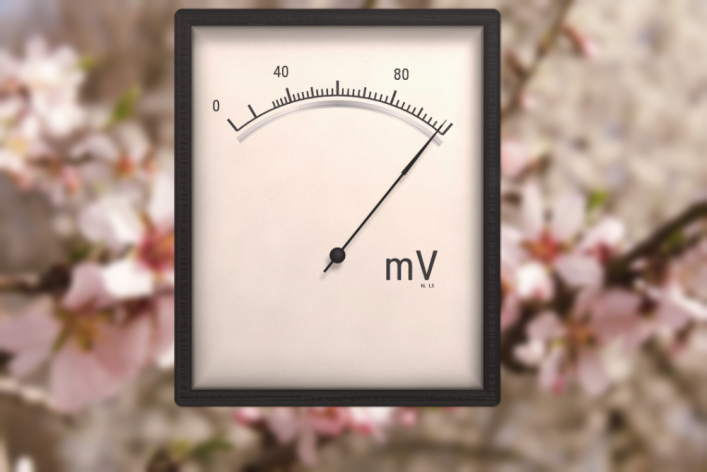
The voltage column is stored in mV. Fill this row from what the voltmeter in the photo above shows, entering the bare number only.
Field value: 98
